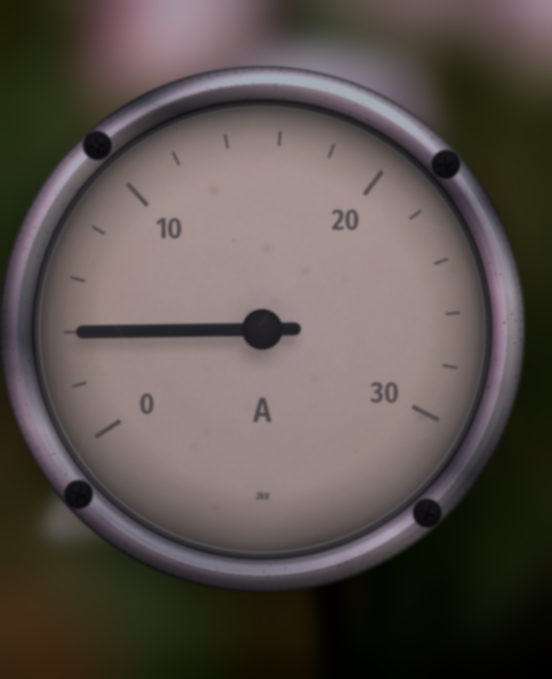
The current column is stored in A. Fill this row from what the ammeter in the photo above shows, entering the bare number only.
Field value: 4
